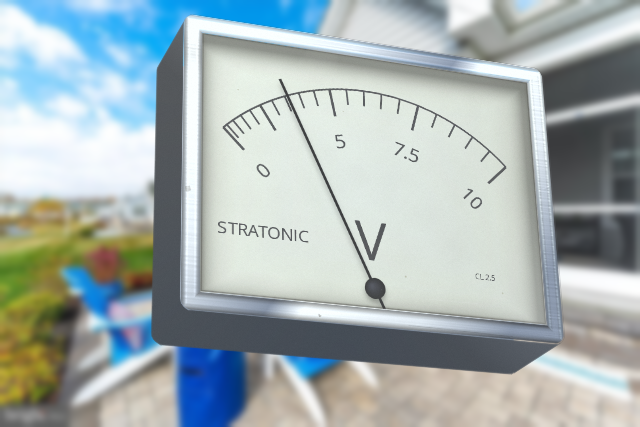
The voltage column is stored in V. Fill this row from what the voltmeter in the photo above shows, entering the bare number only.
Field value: 3.5
